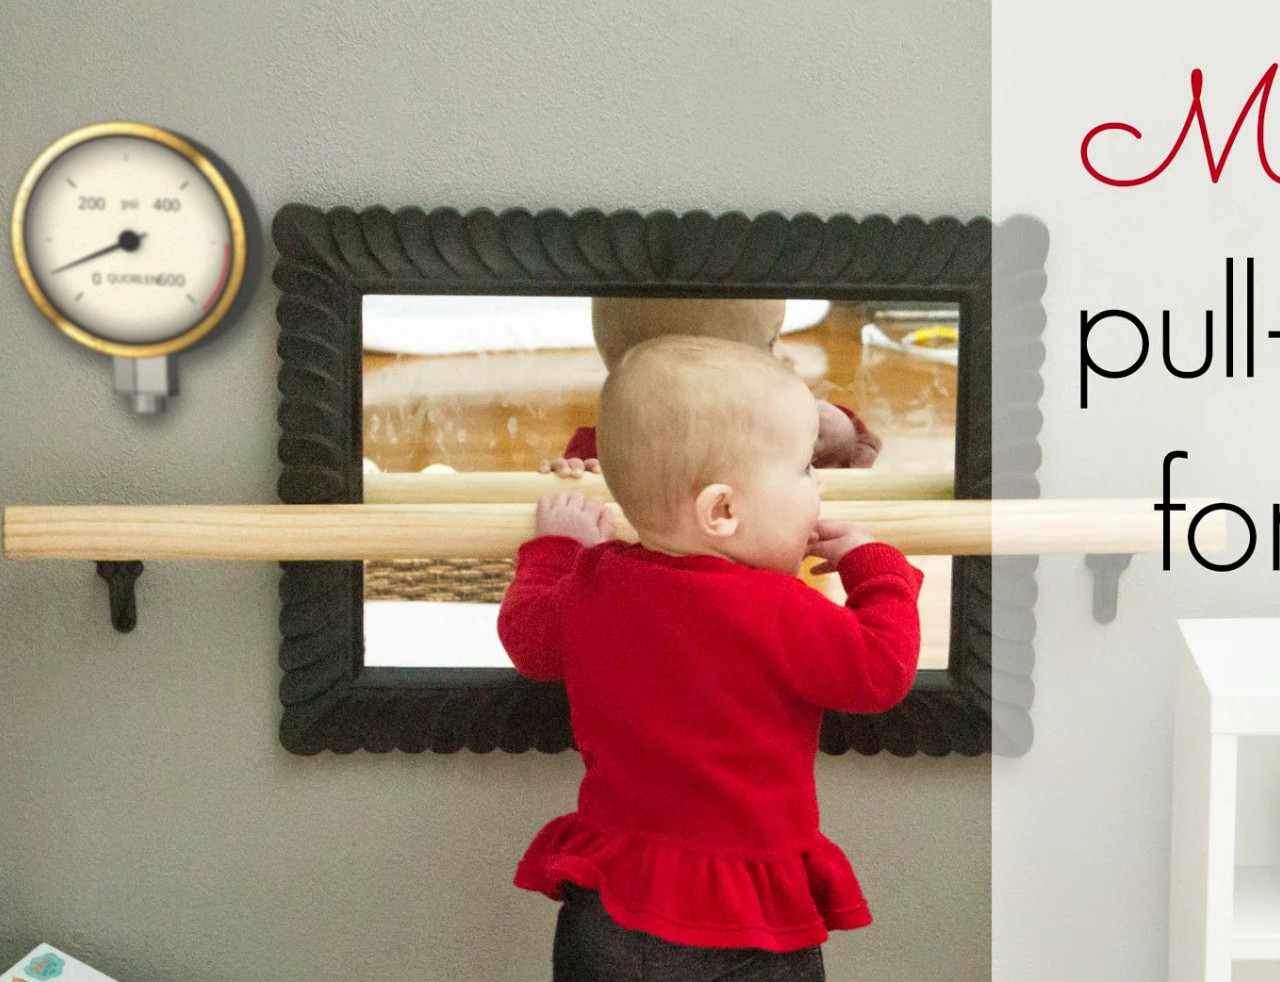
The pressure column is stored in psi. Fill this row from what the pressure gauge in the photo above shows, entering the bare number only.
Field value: 50
